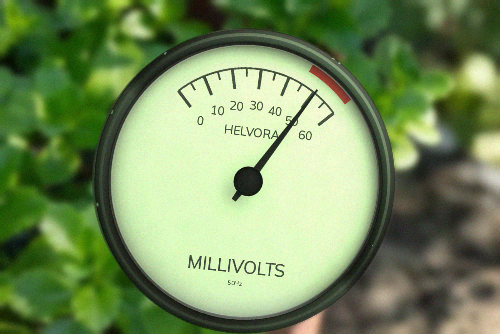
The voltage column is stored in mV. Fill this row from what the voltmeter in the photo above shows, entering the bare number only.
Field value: 50
